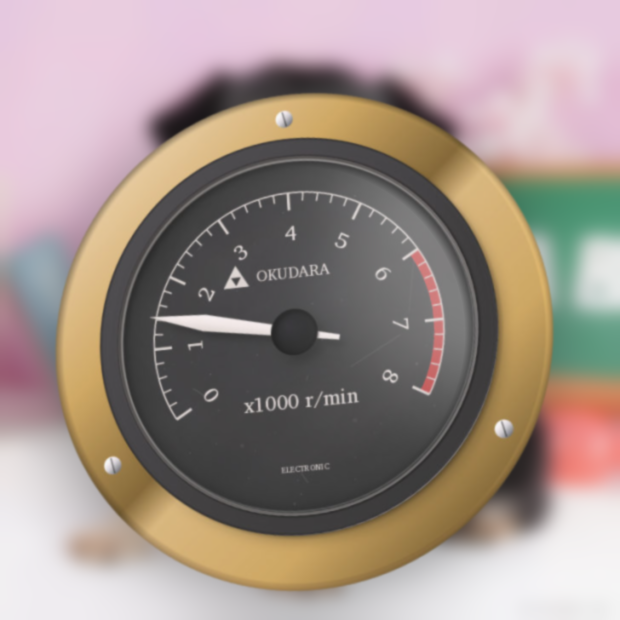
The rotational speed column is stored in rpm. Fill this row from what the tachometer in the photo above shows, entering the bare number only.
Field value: 1400
